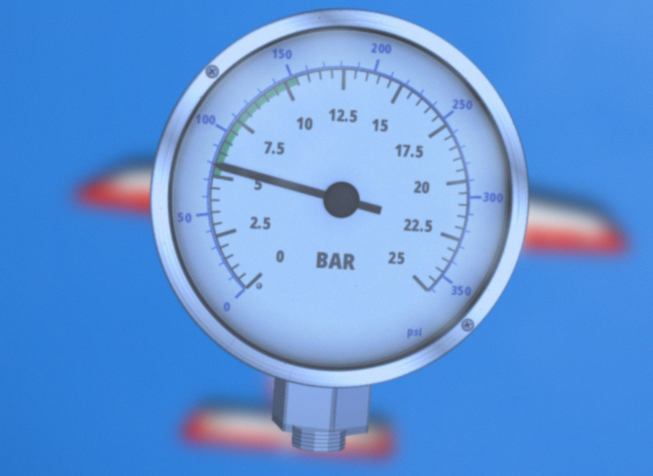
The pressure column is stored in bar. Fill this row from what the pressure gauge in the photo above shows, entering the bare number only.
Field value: 5.5
